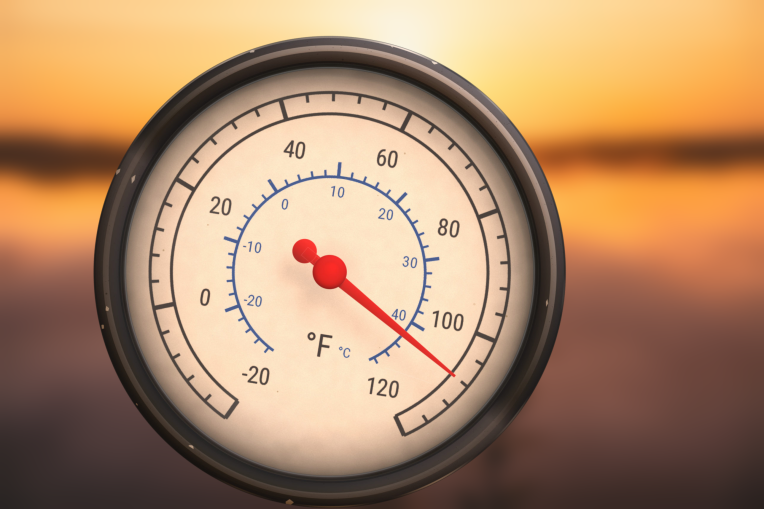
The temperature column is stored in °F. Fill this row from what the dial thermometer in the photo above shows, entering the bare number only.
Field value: 108
